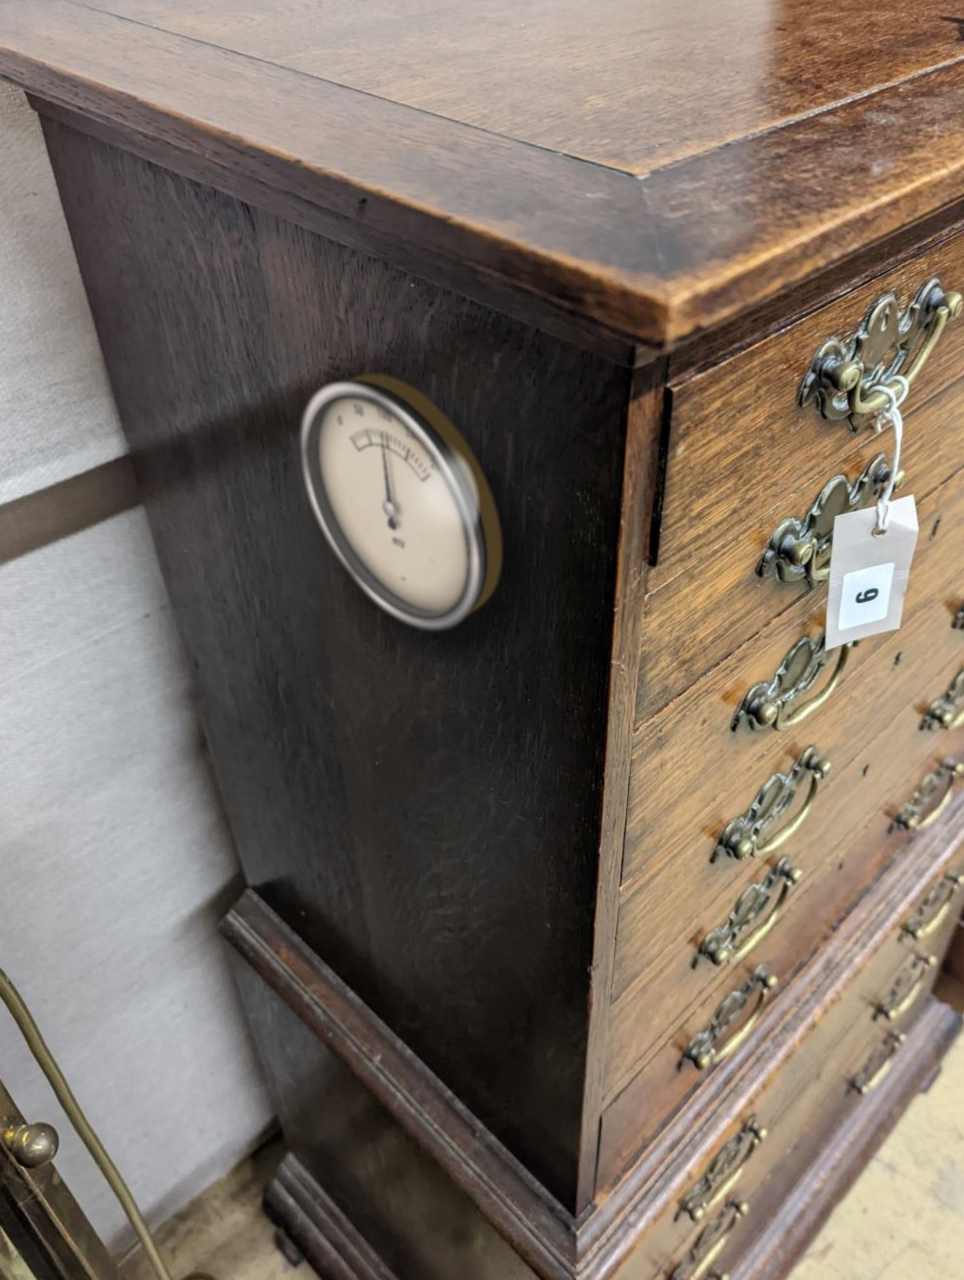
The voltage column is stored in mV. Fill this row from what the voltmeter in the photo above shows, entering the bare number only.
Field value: 100
